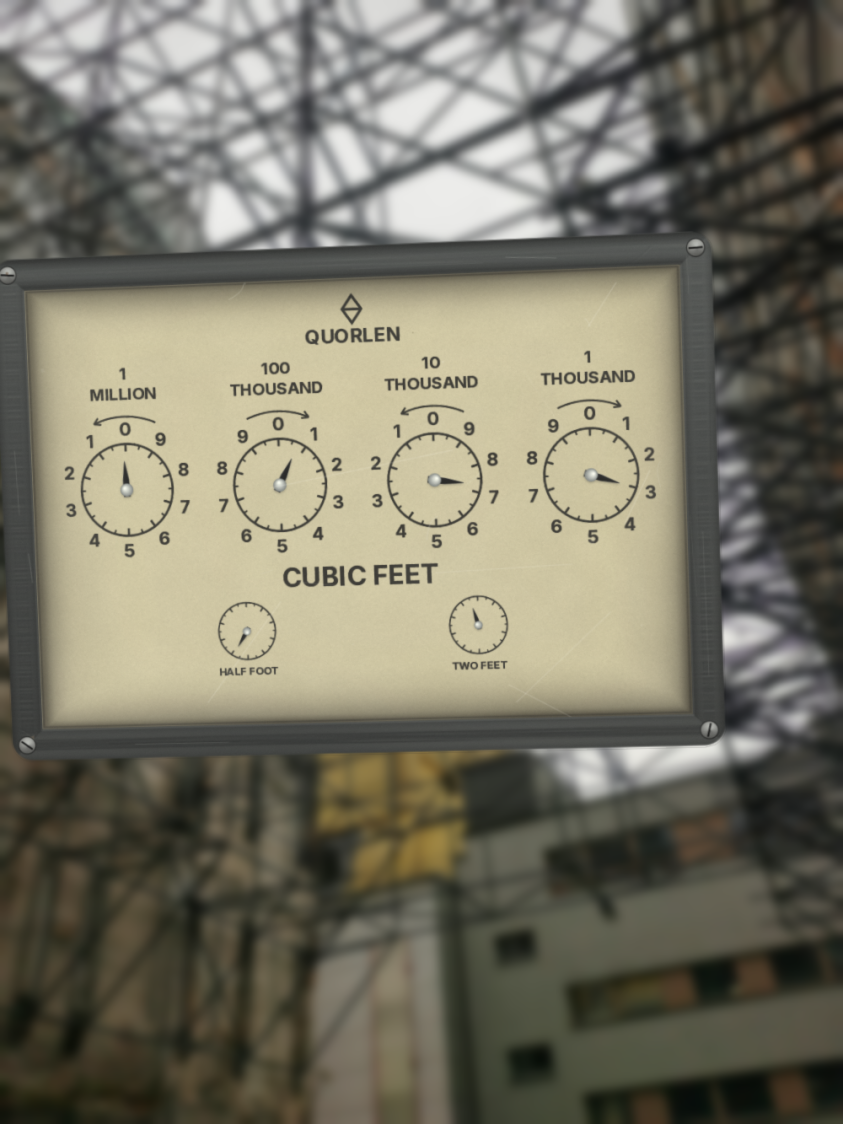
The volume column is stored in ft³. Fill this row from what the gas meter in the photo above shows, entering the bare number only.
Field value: 7300
